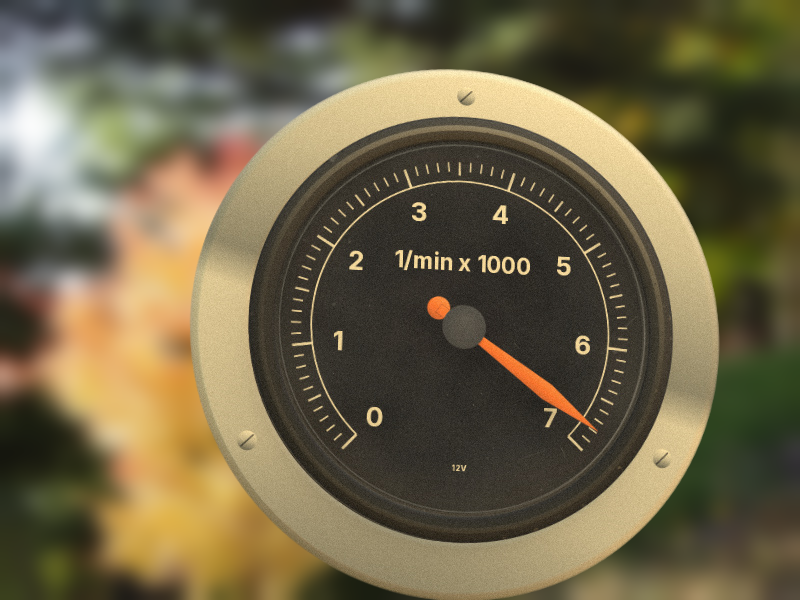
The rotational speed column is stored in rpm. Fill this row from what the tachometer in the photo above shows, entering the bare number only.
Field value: 6800
